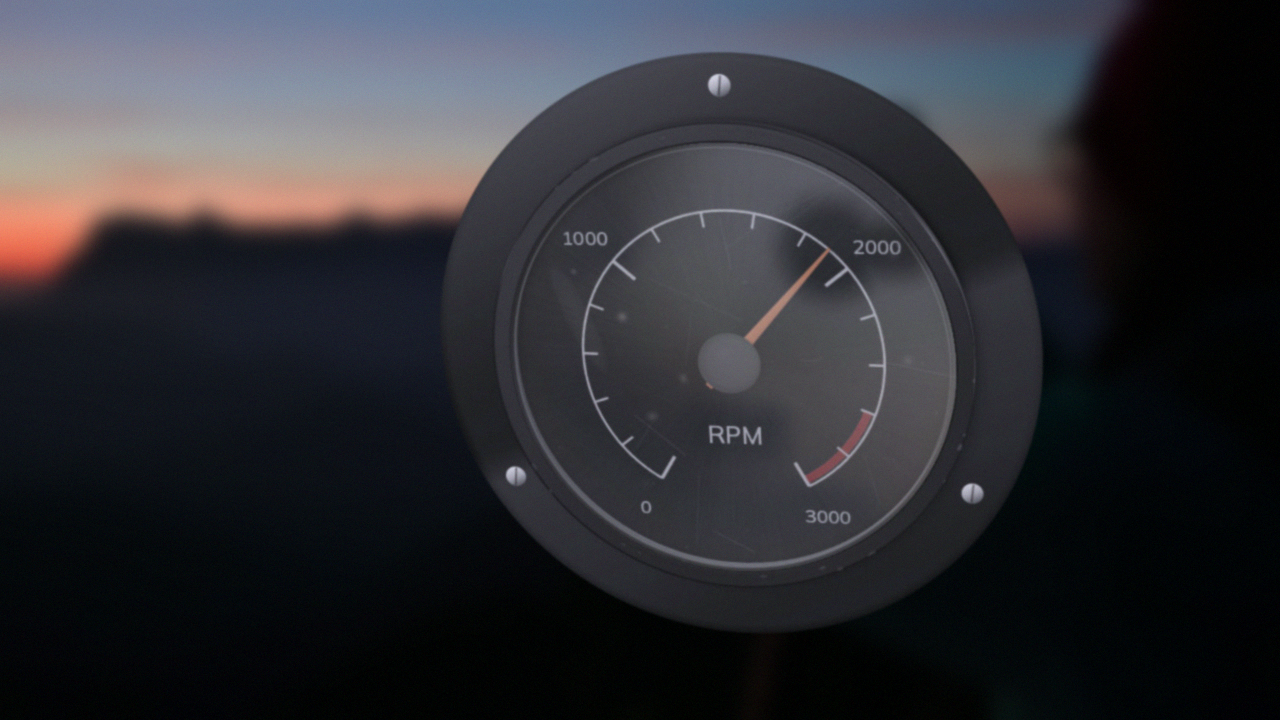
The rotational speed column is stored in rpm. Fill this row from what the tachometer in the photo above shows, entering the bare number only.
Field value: 1900
